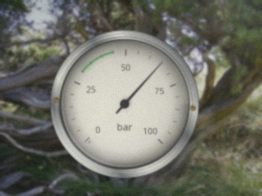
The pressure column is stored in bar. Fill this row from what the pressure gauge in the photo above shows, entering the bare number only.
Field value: 65
